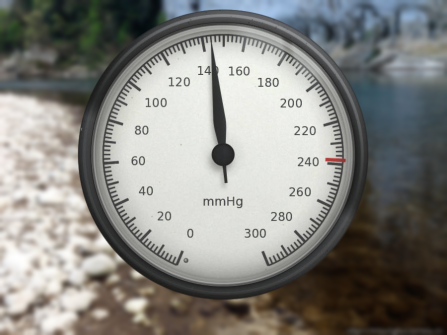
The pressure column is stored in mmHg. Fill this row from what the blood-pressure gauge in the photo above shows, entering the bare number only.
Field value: 144
